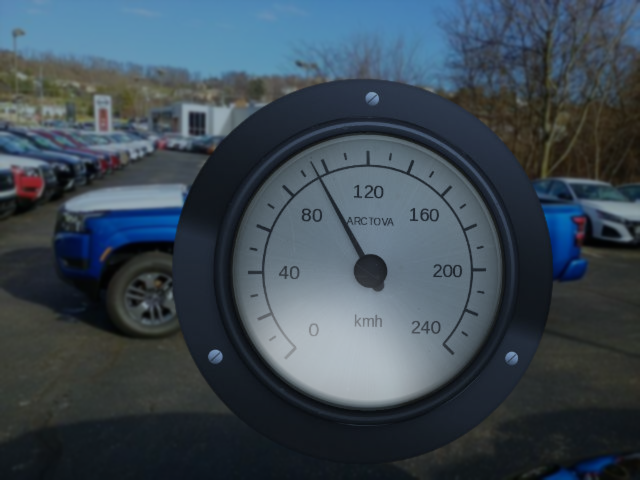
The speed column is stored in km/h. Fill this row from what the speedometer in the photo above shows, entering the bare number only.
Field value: 95
